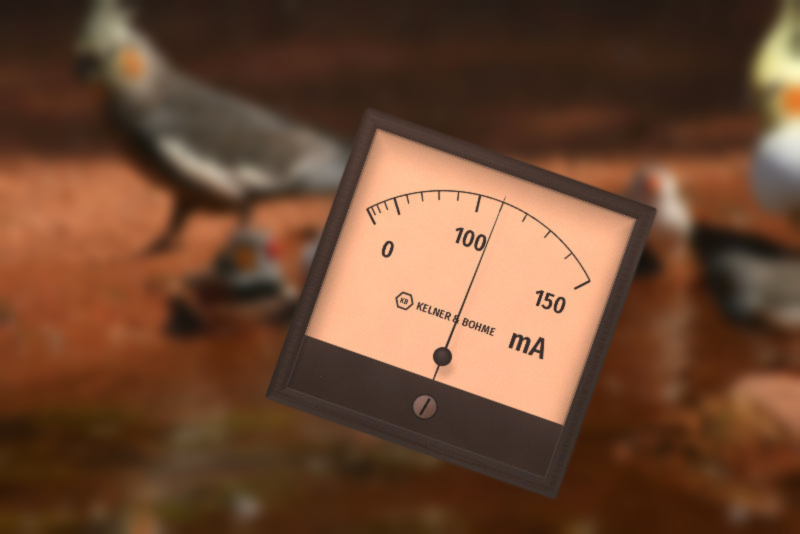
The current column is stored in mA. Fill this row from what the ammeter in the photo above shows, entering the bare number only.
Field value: 110
